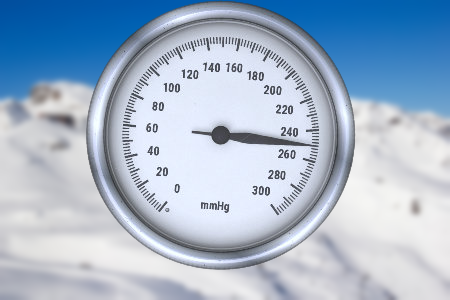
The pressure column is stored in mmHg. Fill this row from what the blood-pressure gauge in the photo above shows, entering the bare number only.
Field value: 250
